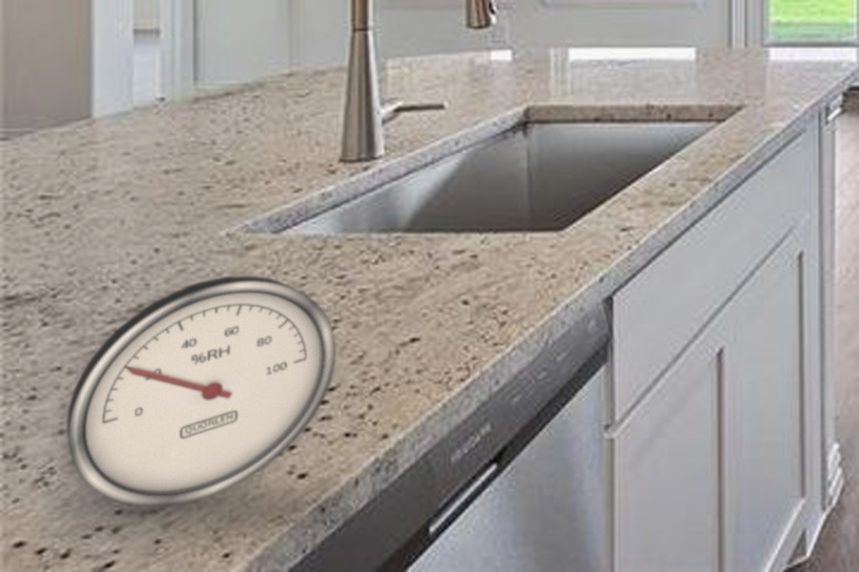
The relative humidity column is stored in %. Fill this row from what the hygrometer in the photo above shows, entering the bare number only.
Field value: 20
